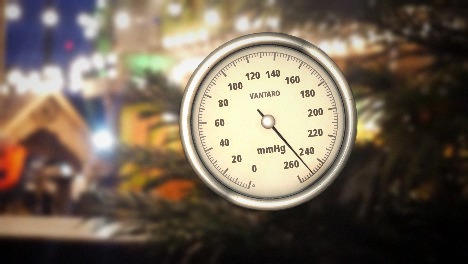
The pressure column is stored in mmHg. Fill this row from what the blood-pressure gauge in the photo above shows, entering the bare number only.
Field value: 250
